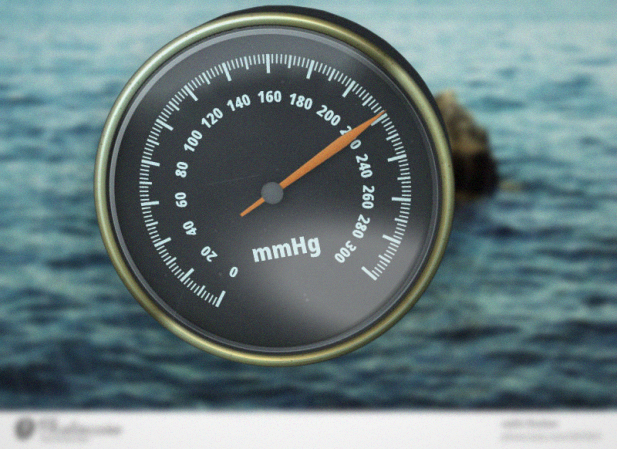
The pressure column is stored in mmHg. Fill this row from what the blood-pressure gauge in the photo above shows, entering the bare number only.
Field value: 218
